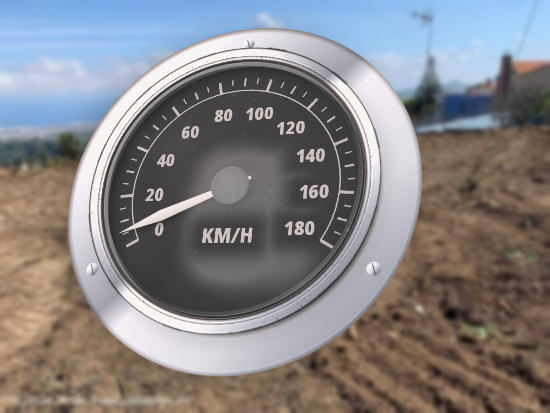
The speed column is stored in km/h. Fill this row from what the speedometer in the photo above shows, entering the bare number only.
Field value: 5
